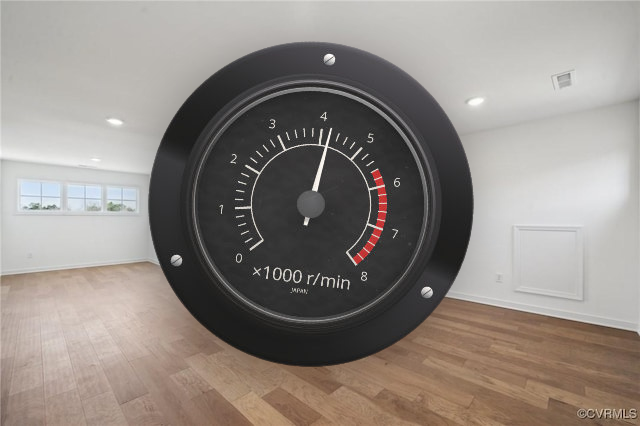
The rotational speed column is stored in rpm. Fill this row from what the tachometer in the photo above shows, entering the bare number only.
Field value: 4200
